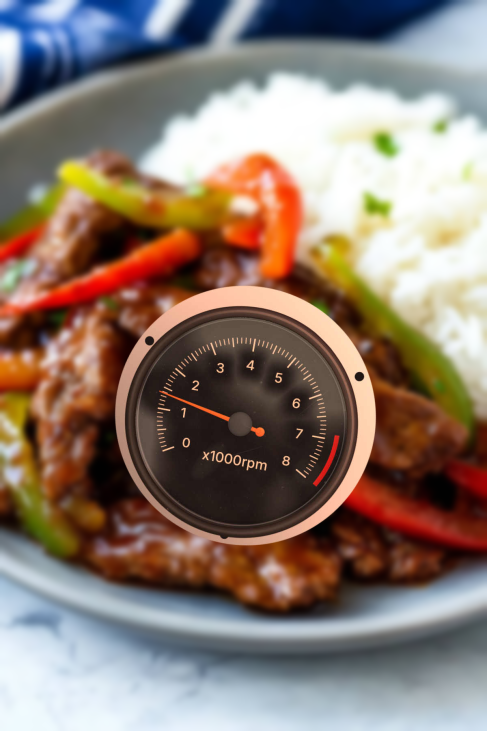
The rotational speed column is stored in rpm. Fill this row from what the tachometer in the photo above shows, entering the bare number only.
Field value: 1400
